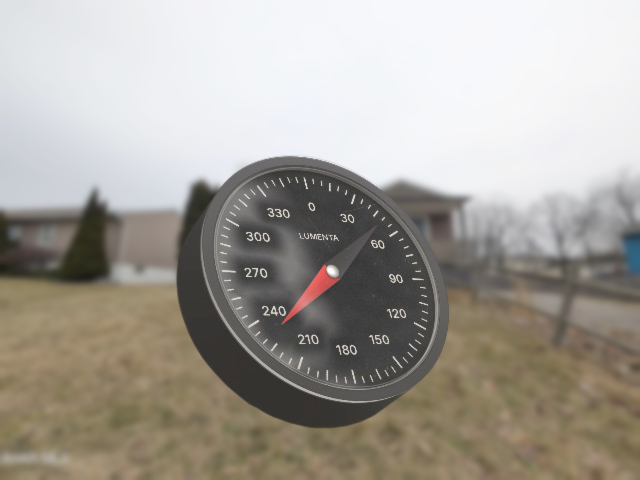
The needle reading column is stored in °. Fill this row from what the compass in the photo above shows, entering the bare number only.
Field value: 230
